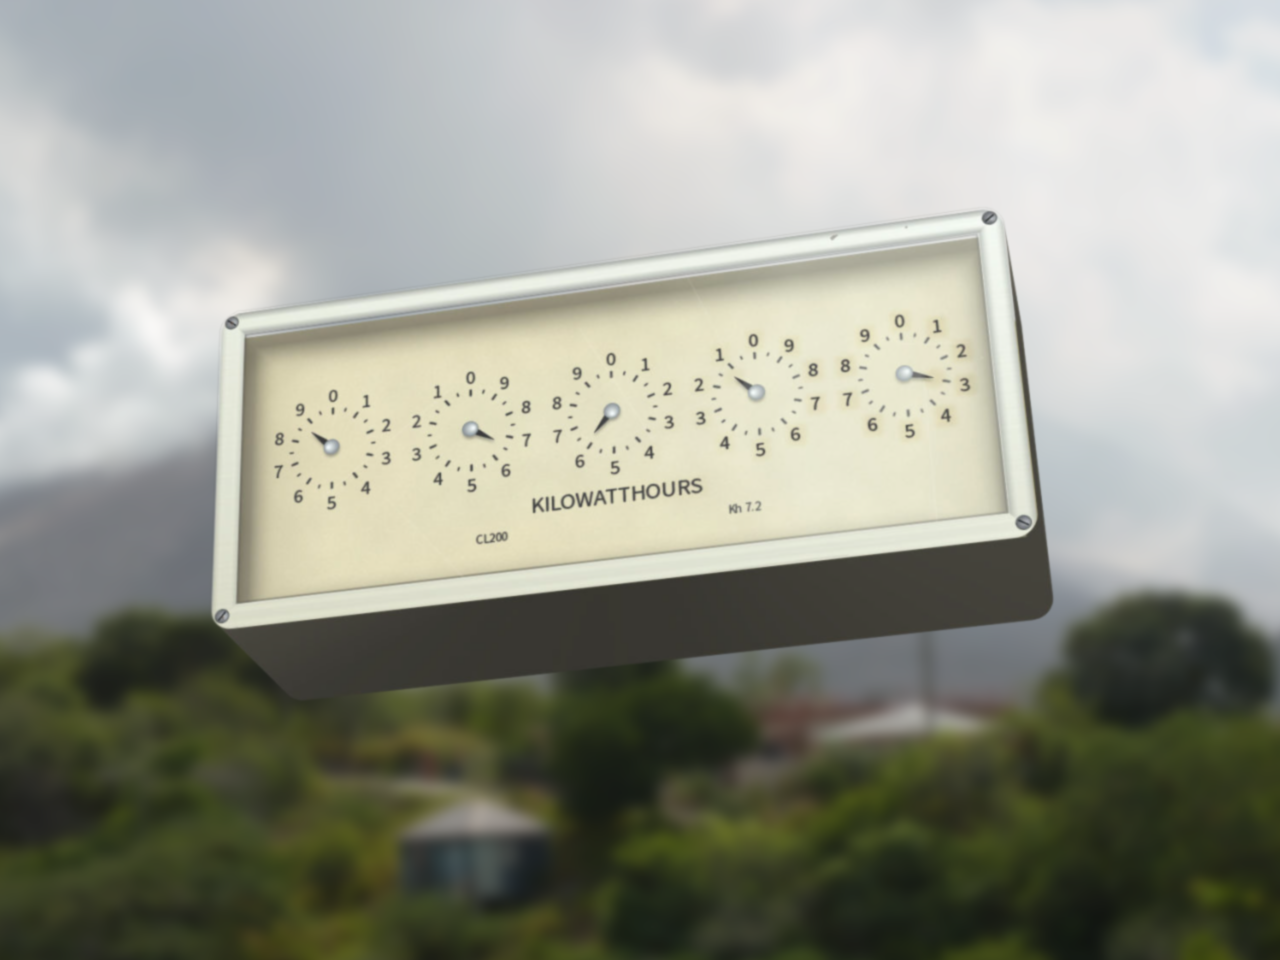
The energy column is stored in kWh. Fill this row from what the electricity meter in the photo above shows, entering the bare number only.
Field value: 86613
